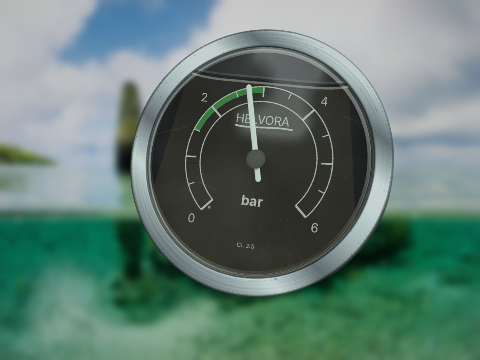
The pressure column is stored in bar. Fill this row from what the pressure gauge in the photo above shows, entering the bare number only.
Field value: 2.75
